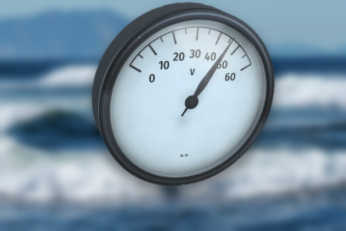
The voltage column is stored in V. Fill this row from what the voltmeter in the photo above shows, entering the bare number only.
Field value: 45
